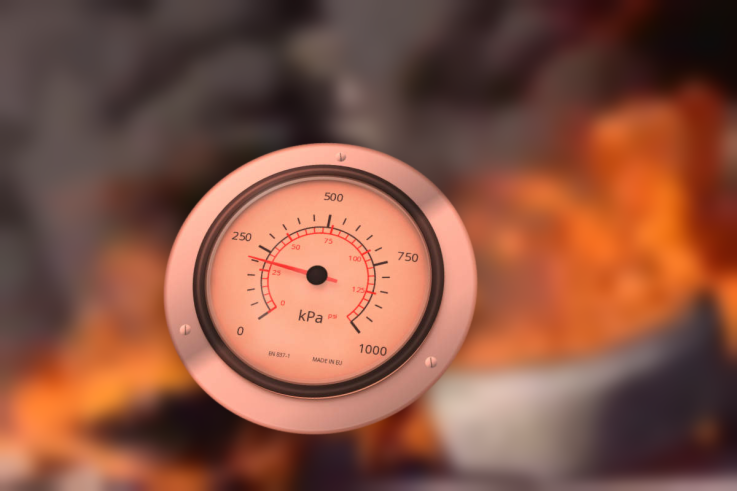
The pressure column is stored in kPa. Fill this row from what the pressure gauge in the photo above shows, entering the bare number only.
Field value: 200
